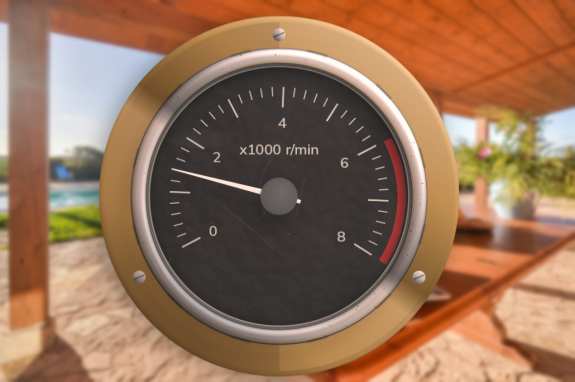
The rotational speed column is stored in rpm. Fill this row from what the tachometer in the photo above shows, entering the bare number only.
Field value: 1400
